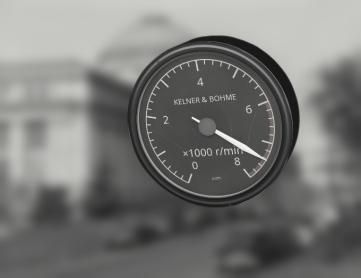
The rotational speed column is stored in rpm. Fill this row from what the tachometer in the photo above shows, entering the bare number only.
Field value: 7400
